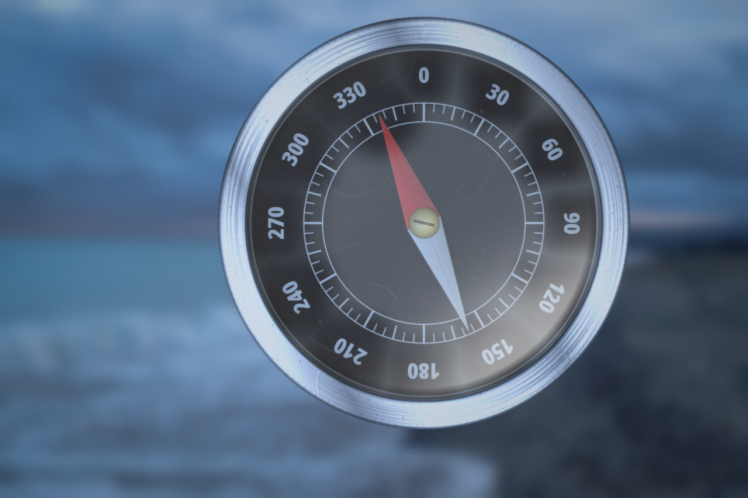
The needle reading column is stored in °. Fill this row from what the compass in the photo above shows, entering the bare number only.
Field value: 337.5
